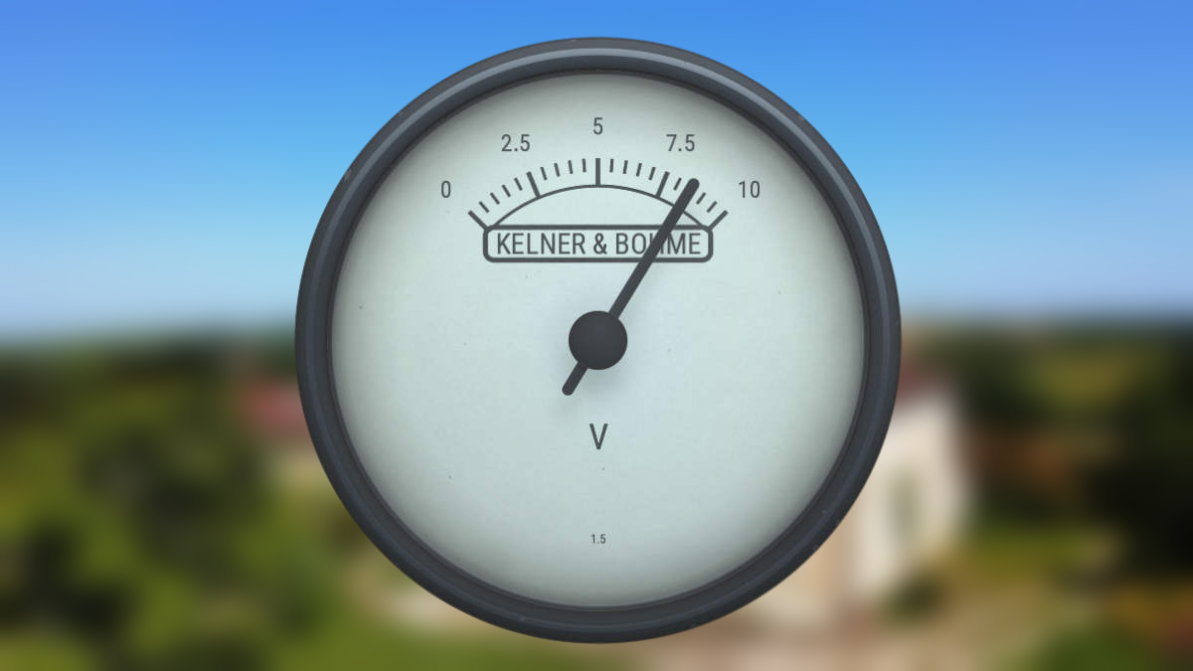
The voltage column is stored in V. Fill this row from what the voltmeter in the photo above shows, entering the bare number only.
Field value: 8.5
